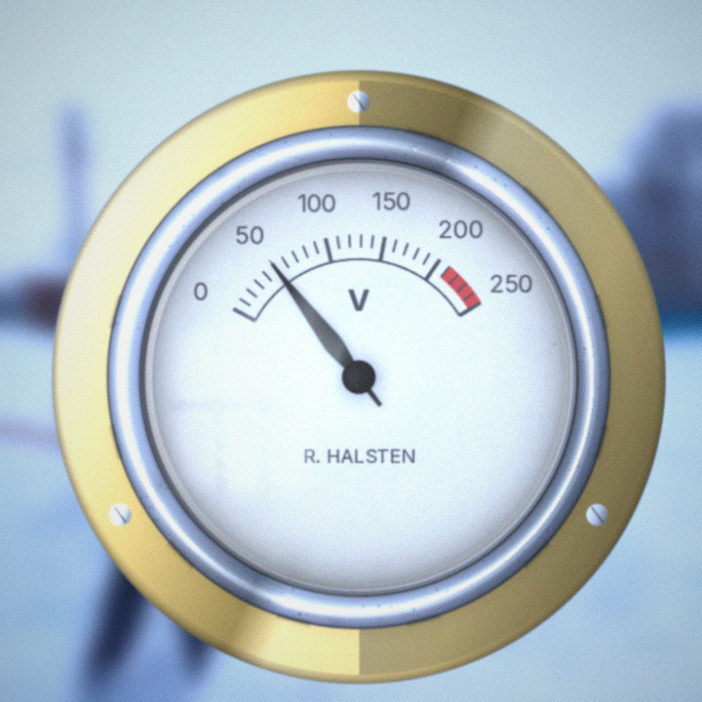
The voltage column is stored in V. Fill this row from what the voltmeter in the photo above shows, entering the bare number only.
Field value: 50
